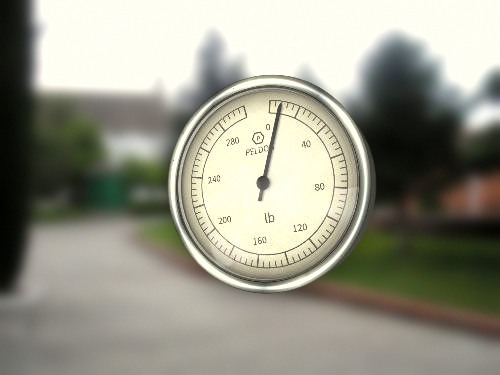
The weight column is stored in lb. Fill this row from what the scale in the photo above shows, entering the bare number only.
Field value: 8
